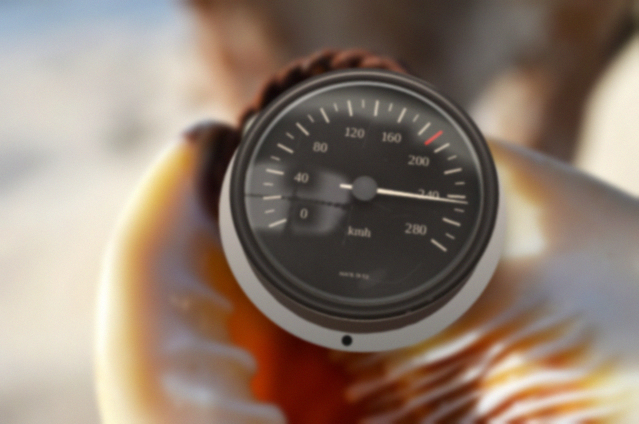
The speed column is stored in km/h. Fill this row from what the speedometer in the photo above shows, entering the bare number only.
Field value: 245
